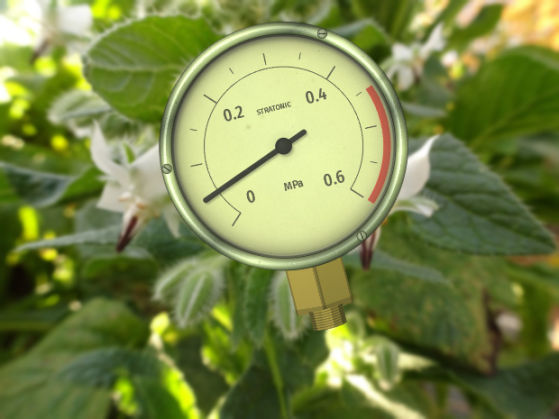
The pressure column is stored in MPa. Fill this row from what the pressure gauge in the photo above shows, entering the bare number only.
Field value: 0.05
